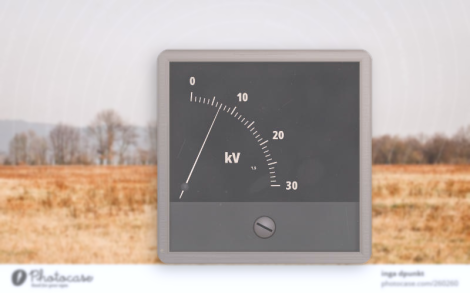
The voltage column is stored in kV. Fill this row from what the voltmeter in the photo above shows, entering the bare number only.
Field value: 7
